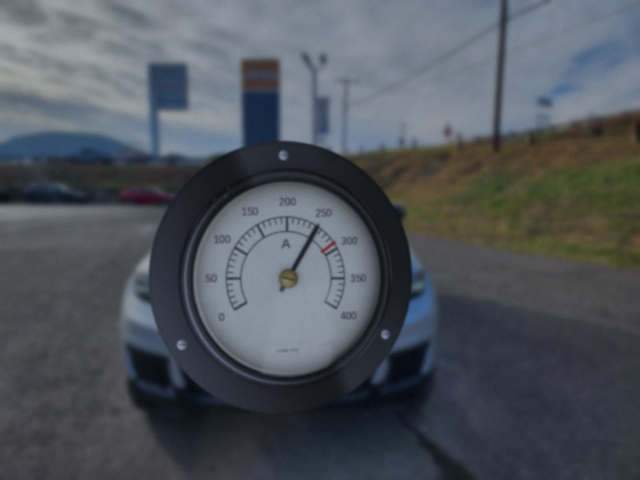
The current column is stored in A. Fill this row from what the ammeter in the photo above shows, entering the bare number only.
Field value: 250
